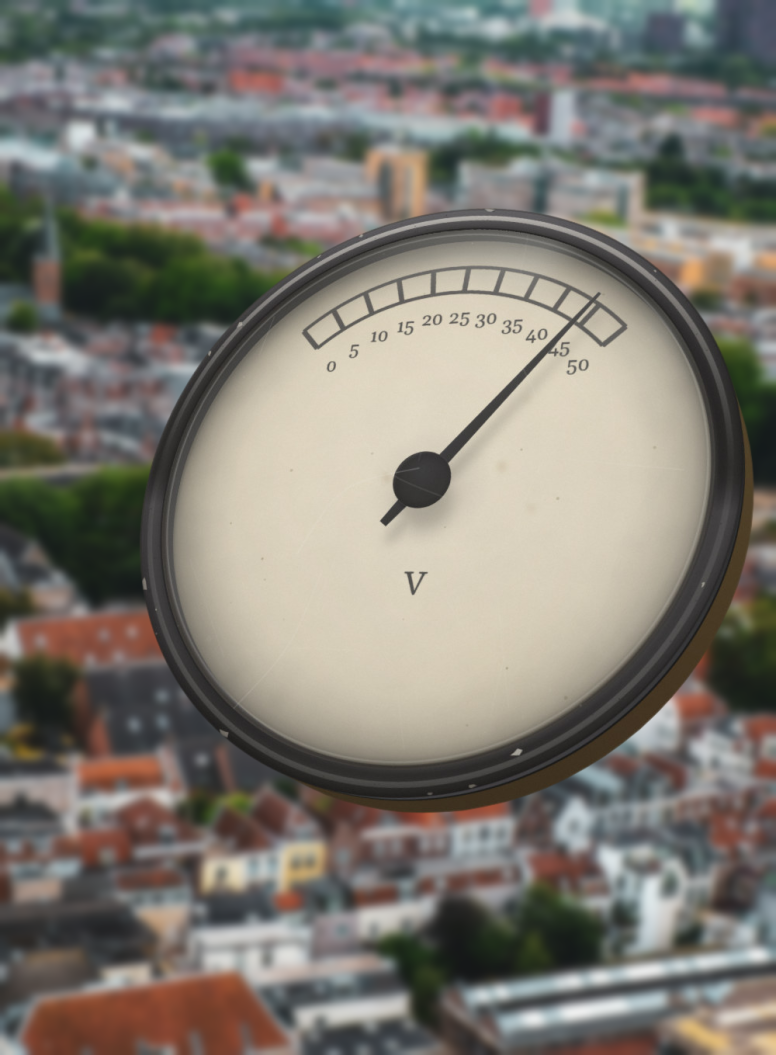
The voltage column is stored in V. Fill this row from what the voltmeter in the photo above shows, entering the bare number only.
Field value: 45
